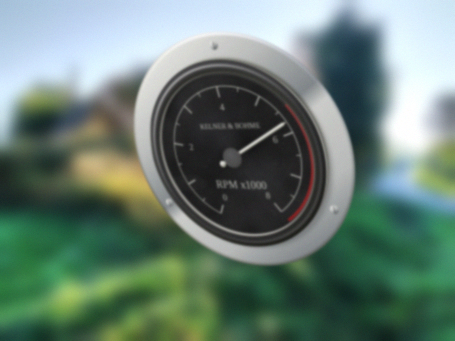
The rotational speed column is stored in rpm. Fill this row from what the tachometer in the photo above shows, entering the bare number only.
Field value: 5750
